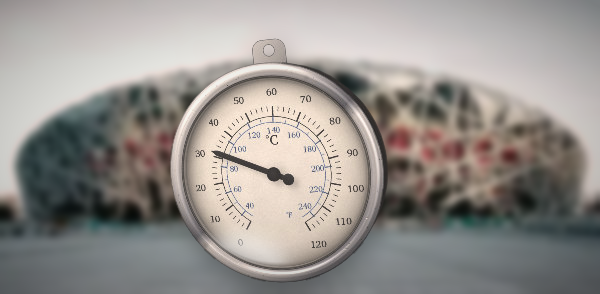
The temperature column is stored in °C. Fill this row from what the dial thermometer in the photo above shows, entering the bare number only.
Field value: 32
